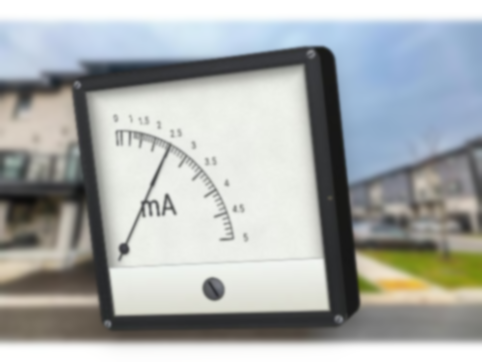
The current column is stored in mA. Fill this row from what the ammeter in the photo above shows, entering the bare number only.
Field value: 2.5
